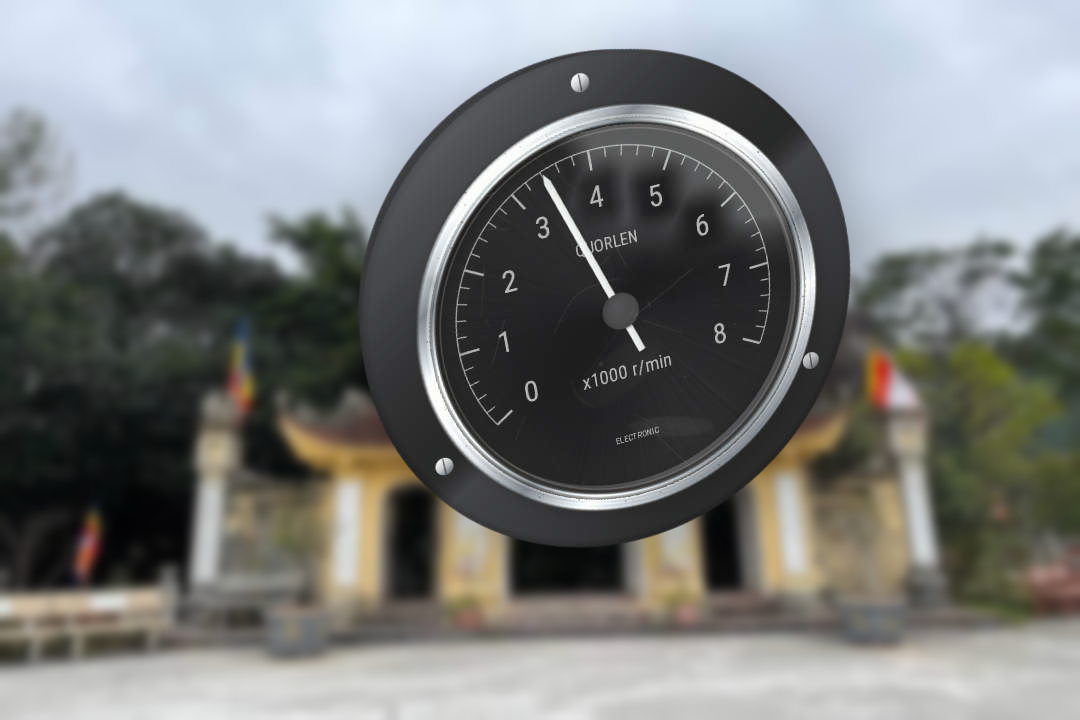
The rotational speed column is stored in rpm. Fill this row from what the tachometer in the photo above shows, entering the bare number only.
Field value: 3400
